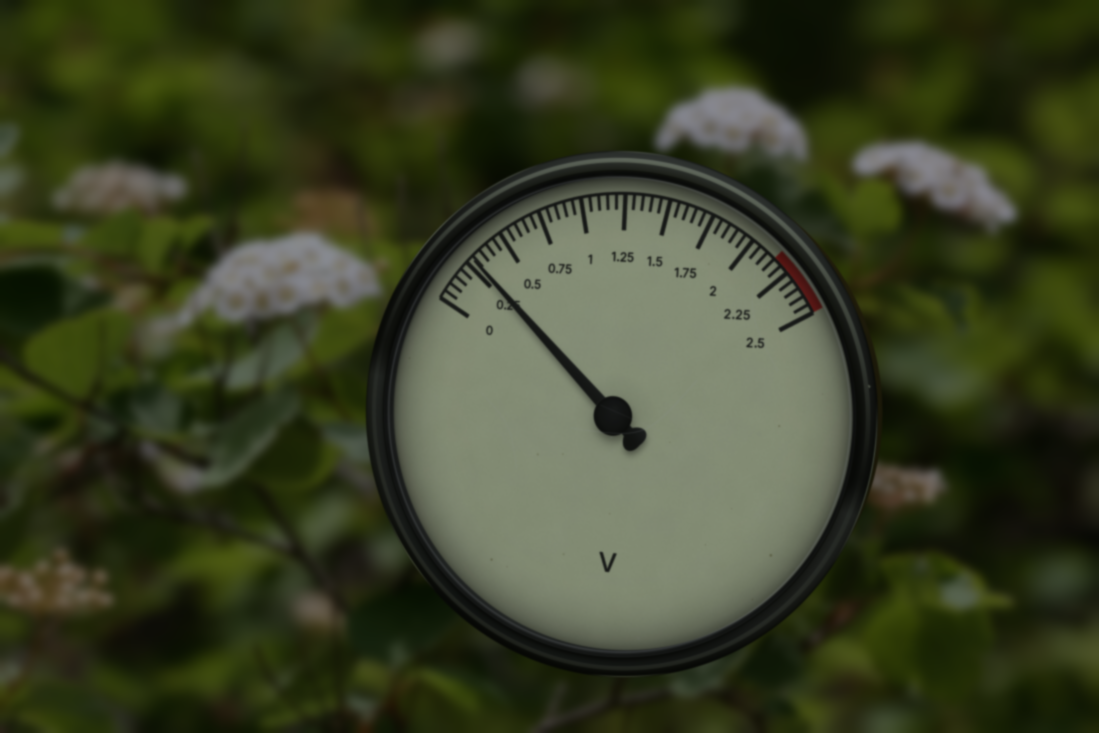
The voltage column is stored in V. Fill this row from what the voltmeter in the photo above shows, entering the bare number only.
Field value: 0.3
